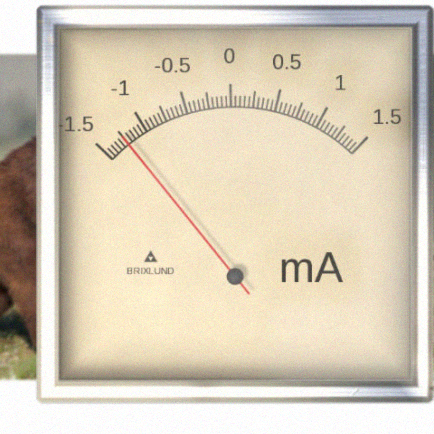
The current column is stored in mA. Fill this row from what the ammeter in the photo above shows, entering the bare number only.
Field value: -1.25
